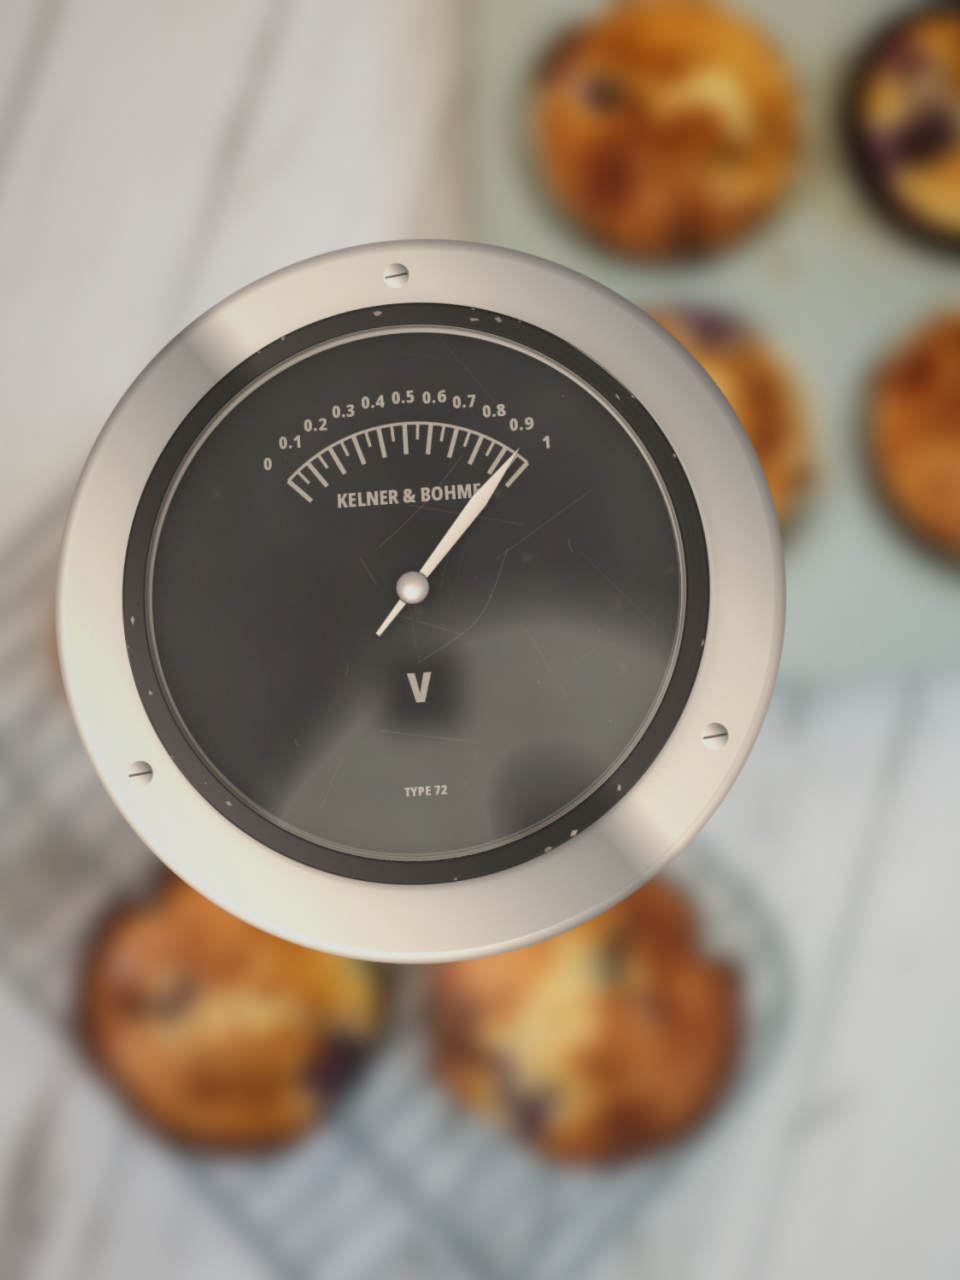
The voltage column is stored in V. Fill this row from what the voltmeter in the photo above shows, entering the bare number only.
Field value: 0.95
